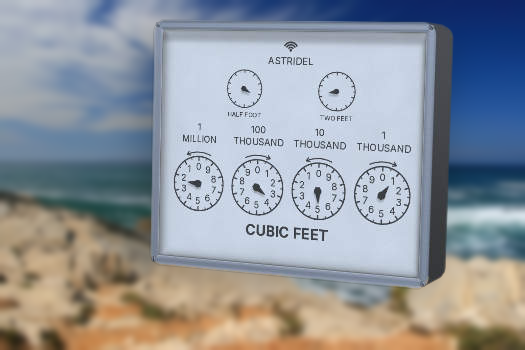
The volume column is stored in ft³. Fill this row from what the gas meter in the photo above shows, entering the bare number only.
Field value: 235100
